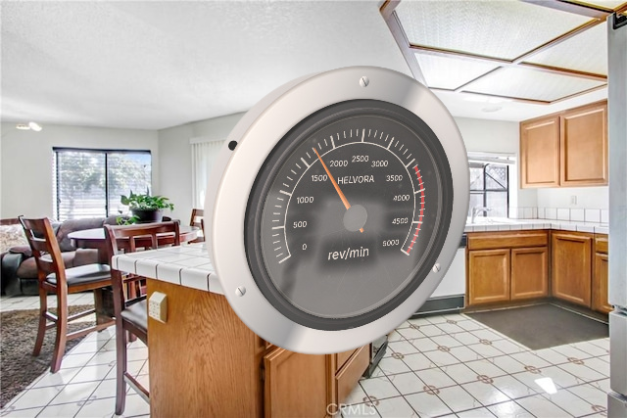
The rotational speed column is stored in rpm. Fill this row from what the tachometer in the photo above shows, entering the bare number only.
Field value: 1700
